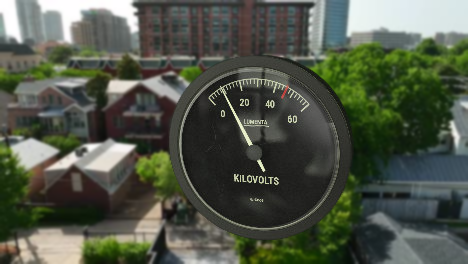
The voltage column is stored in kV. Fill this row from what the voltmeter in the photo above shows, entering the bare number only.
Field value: 10
